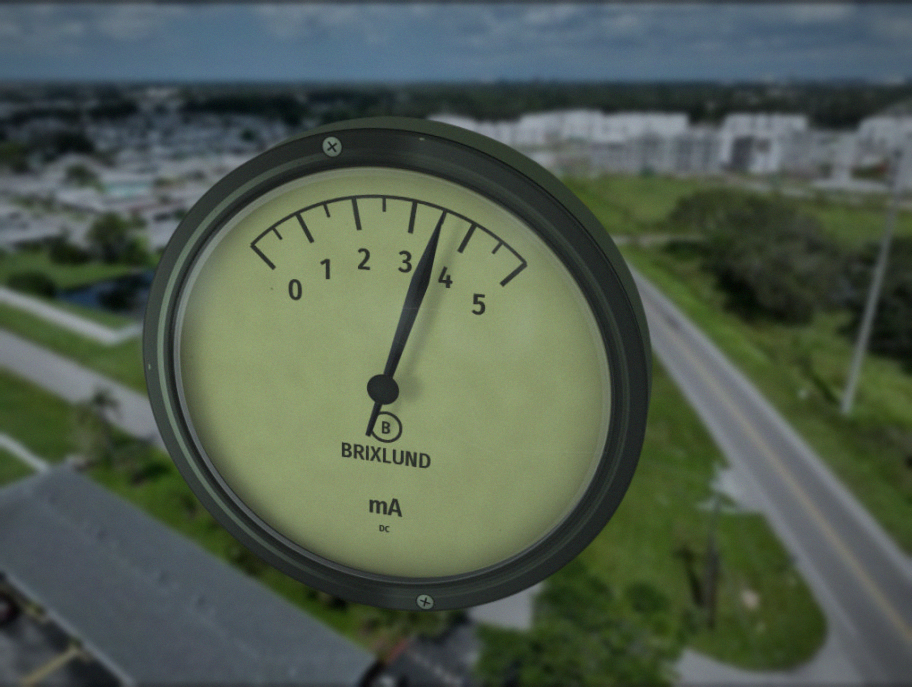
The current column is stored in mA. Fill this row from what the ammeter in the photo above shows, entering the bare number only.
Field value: 3.5
